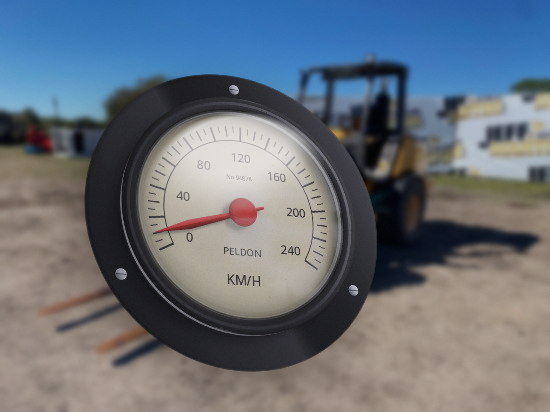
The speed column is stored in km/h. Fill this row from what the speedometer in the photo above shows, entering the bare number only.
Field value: 10
